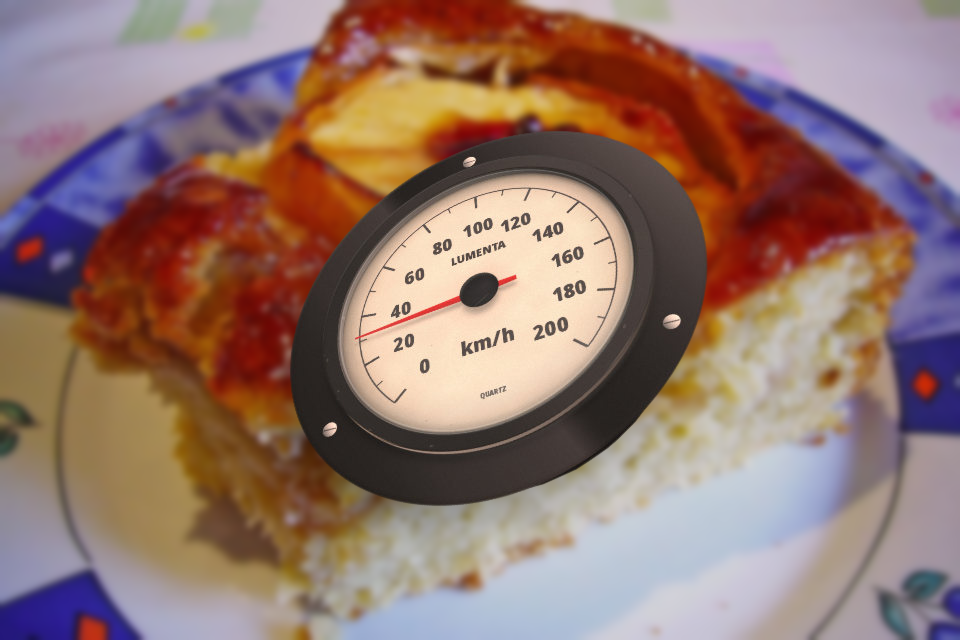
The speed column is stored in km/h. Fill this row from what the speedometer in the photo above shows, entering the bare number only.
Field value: 30
